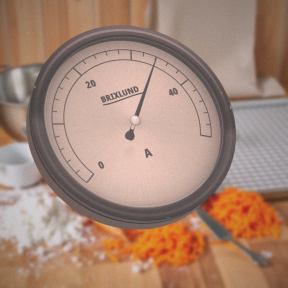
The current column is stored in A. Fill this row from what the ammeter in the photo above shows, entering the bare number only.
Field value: 34
